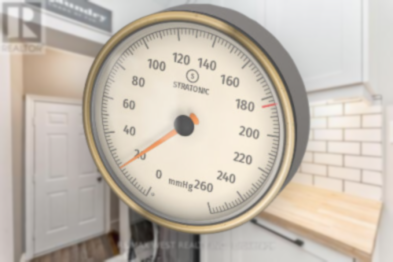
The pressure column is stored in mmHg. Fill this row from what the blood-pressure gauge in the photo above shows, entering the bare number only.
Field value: 20
